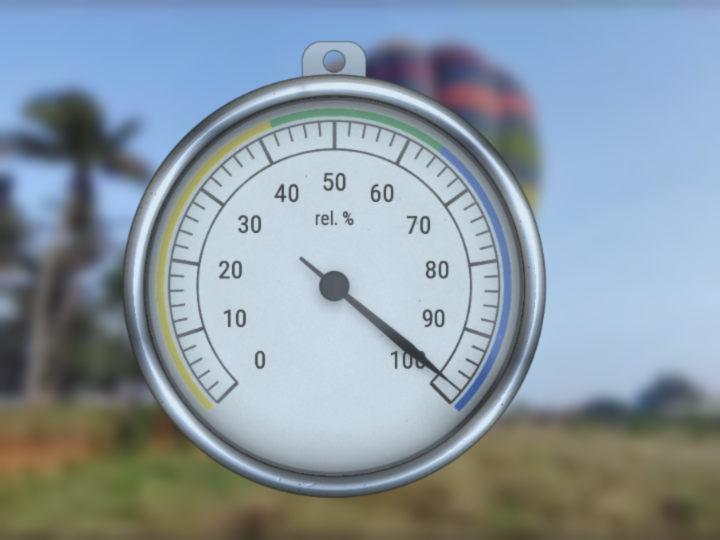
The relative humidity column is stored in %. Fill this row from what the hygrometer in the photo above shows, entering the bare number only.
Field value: 98
